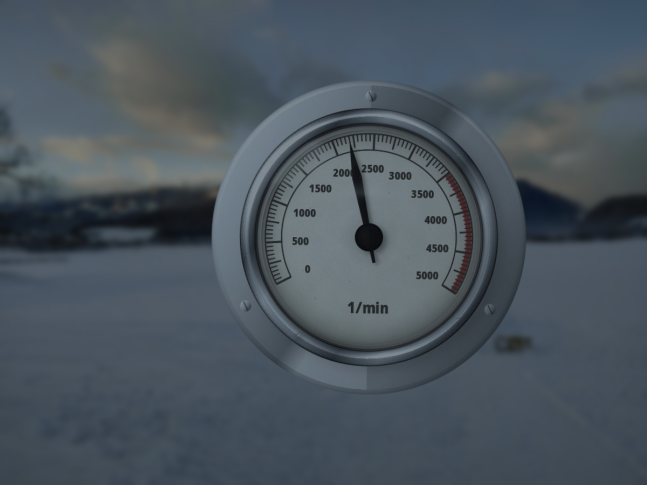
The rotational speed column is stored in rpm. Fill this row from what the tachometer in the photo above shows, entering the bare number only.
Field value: 2200
